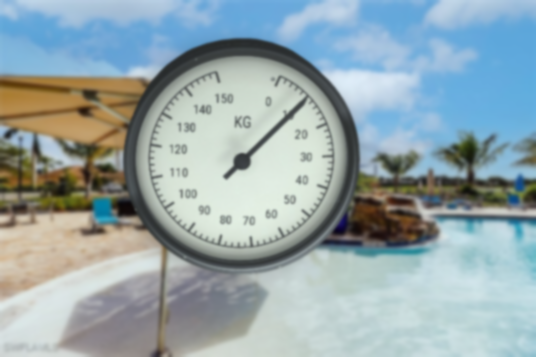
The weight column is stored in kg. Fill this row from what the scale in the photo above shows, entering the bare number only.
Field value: 10
